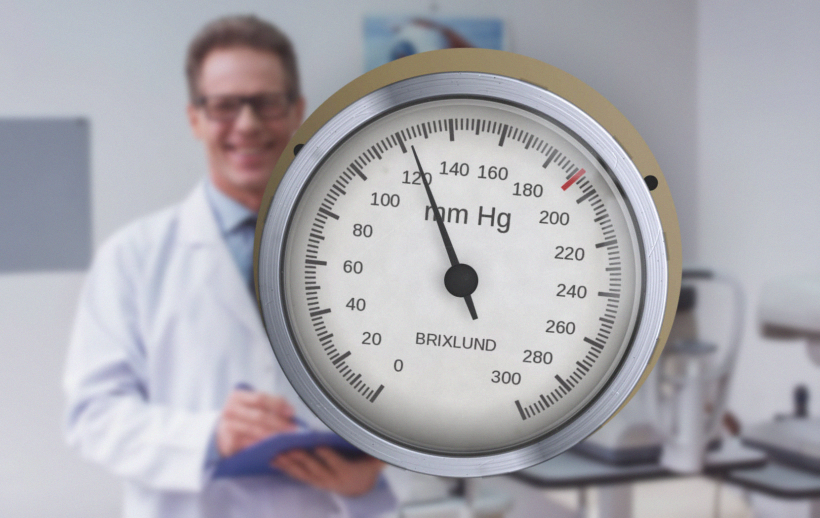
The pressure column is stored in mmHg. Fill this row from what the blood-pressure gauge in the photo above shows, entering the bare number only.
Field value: 124
